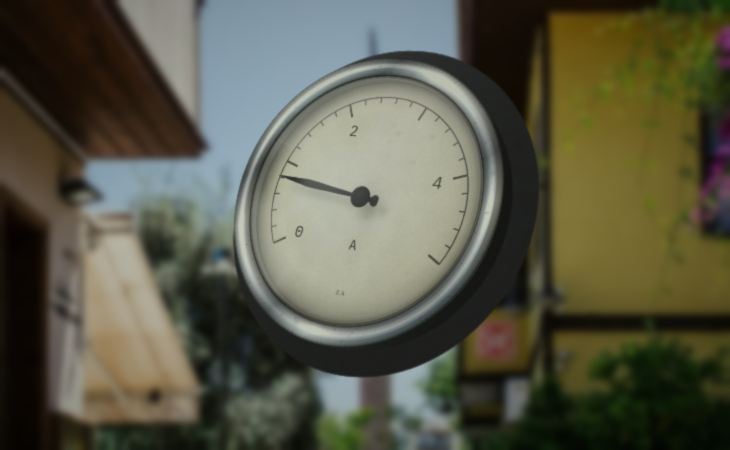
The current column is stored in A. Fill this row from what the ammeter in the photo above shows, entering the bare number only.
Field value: 0.8
